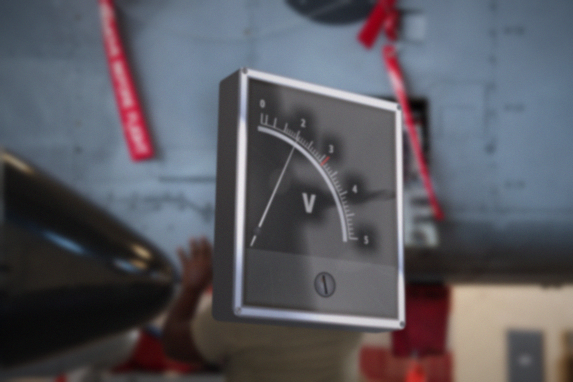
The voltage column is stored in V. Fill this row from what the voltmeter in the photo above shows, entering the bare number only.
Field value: 2
